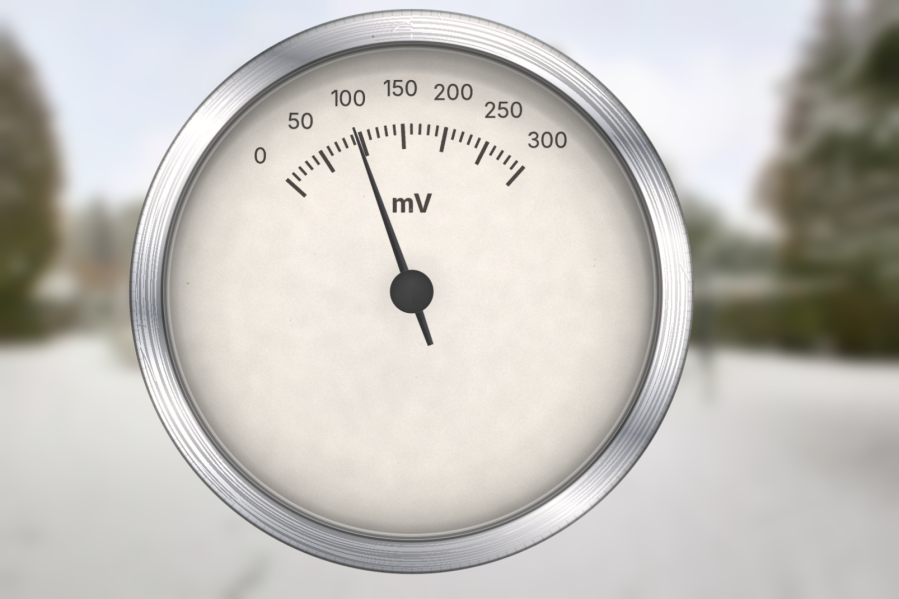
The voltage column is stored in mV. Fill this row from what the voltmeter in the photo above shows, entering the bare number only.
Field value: 95
